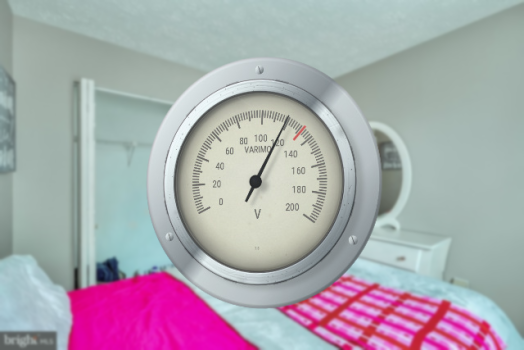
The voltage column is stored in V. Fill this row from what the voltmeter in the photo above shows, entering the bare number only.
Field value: 120
